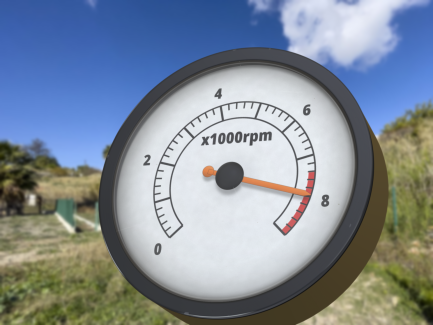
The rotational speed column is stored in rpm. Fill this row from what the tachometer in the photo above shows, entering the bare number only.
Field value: 8000
